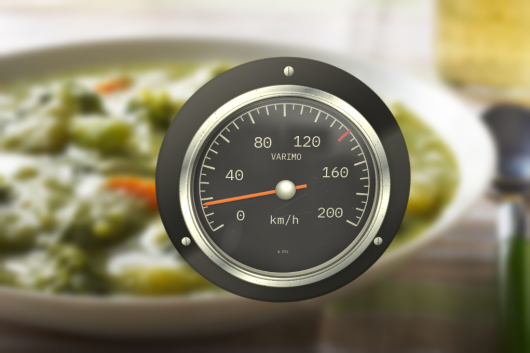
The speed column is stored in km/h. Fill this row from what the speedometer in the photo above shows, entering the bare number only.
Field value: 17.5
